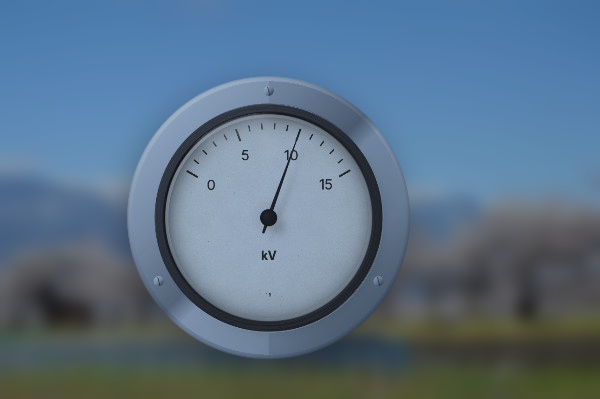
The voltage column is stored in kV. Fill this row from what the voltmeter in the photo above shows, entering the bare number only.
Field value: 10
